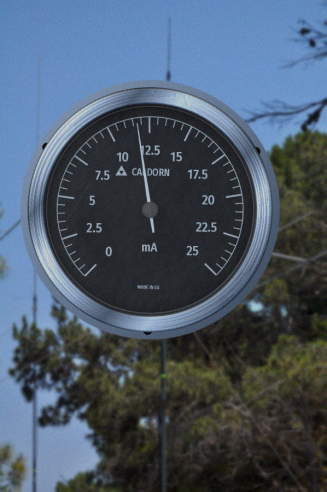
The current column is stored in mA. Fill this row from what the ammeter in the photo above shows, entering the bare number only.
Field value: 11.75
